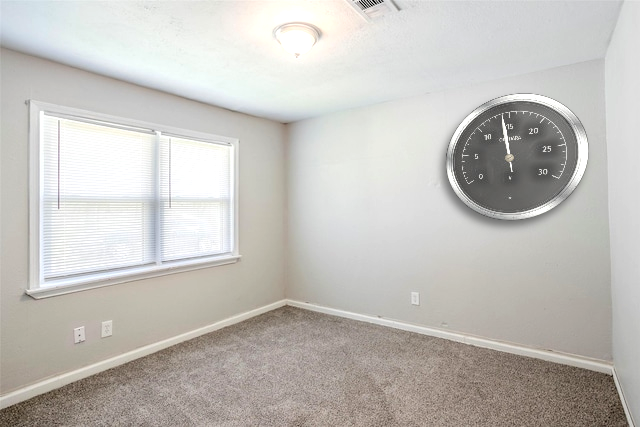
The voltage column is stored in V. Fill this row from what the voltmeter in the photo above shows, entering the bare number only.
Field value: 14
